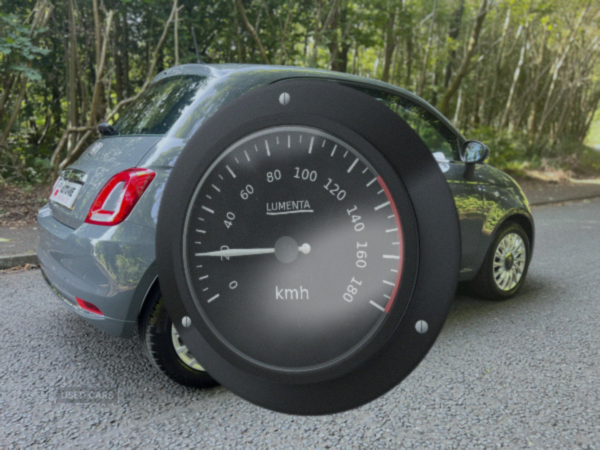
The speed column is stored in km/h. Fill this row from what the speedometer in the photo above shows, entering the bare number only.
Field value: 20
